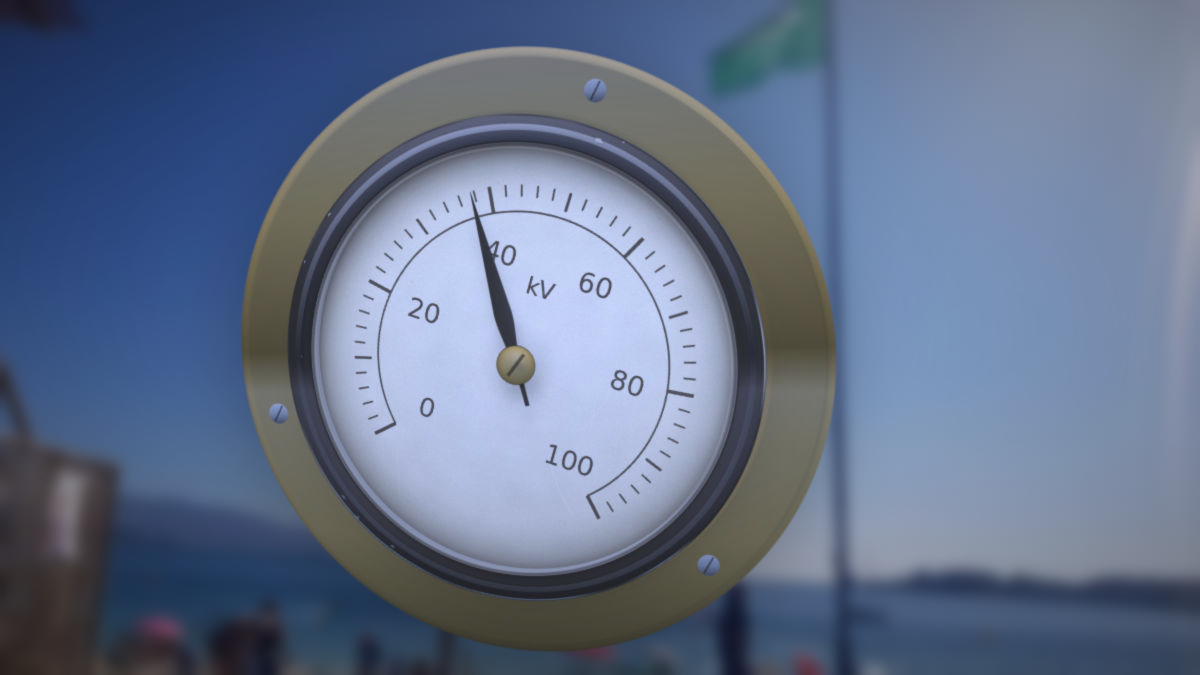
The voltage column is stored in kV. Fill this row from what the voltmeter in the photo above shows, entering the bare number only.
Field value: 38
